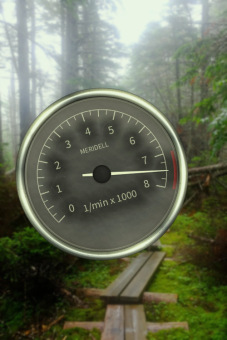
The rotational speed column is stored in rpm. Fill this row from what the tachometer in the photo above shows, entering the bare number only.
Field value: 7500
